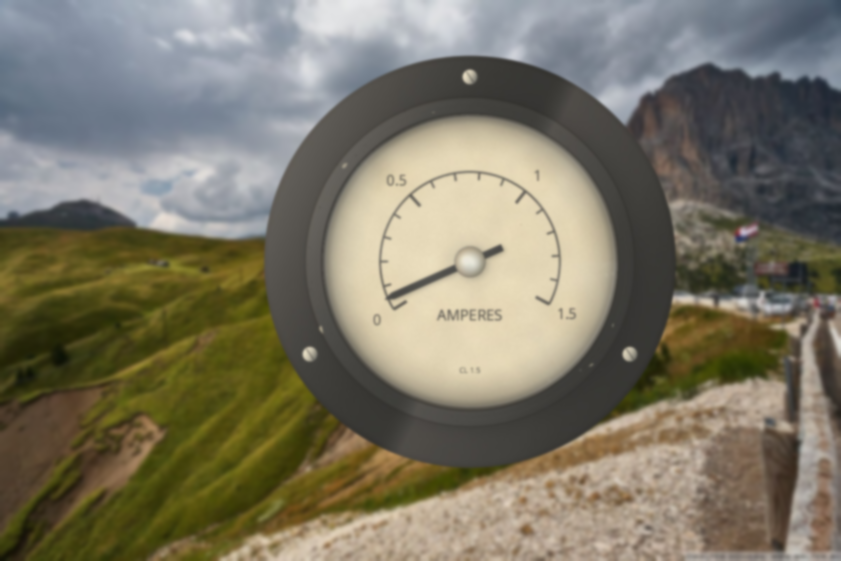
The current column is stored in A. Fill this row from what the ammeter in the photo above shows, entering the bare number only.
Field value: 0.05
